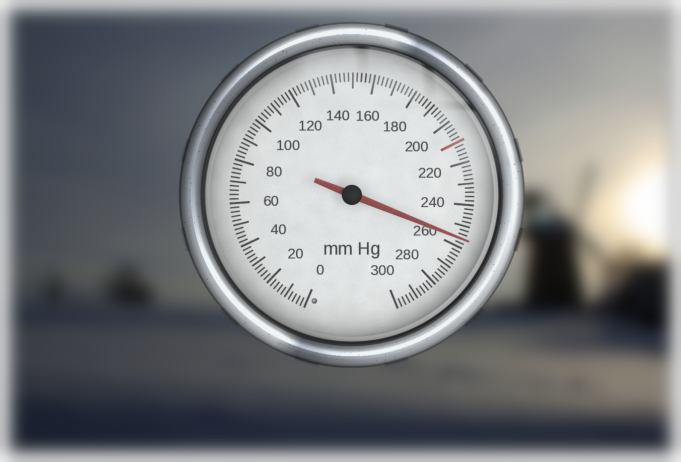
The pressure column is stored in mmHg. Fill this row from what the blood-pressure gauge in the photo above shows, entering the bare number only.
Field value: 256
